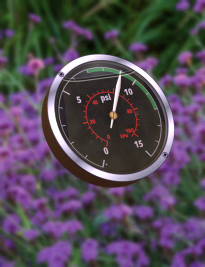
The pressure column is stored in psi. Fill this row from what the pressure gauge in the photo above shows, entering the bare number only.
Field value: 9
